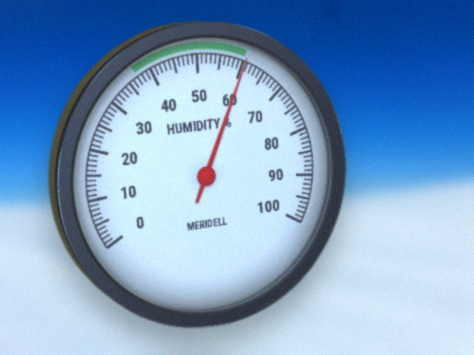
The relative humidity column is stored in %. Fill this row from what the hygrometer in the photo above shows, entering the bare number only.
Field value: 60
